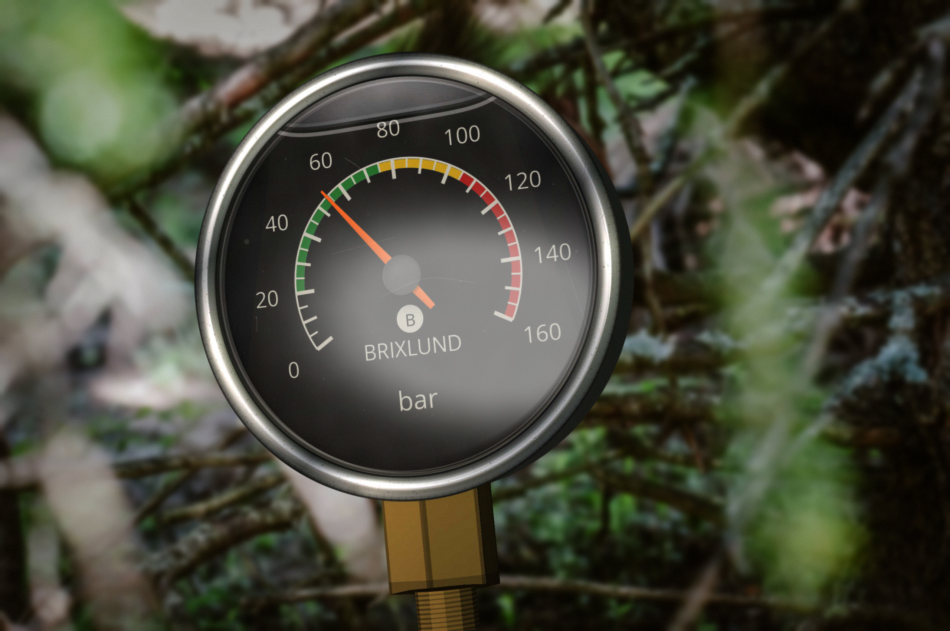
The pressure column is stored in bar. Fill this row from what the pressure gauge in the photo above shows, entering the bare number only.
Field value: 55
